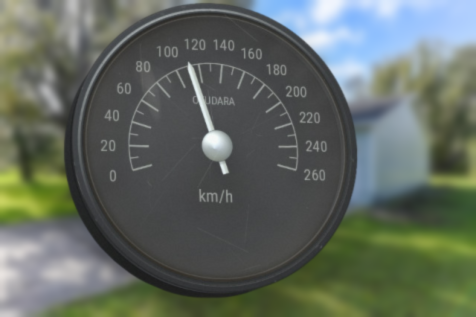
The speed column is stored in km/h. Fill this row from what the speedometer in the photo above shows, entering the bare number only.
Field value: 110
